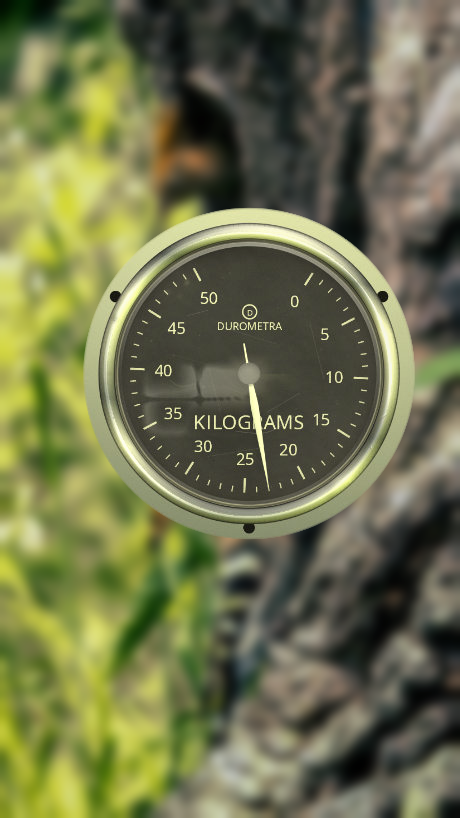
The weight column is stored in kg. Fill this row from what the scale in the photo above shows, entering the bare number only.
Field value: 23
